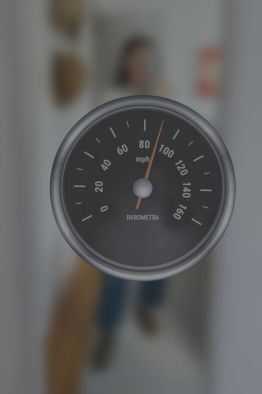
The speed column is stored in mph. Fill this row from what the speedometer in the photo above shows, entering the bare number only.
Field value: 90
